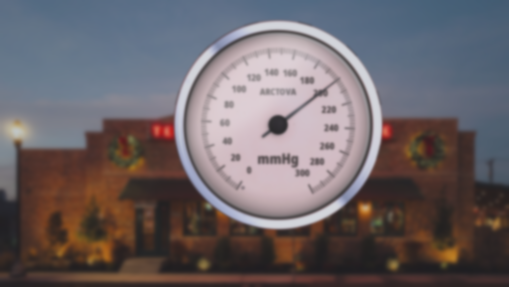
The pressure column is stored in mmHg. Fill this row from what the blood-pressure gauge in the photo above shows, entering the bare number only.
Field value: 200
